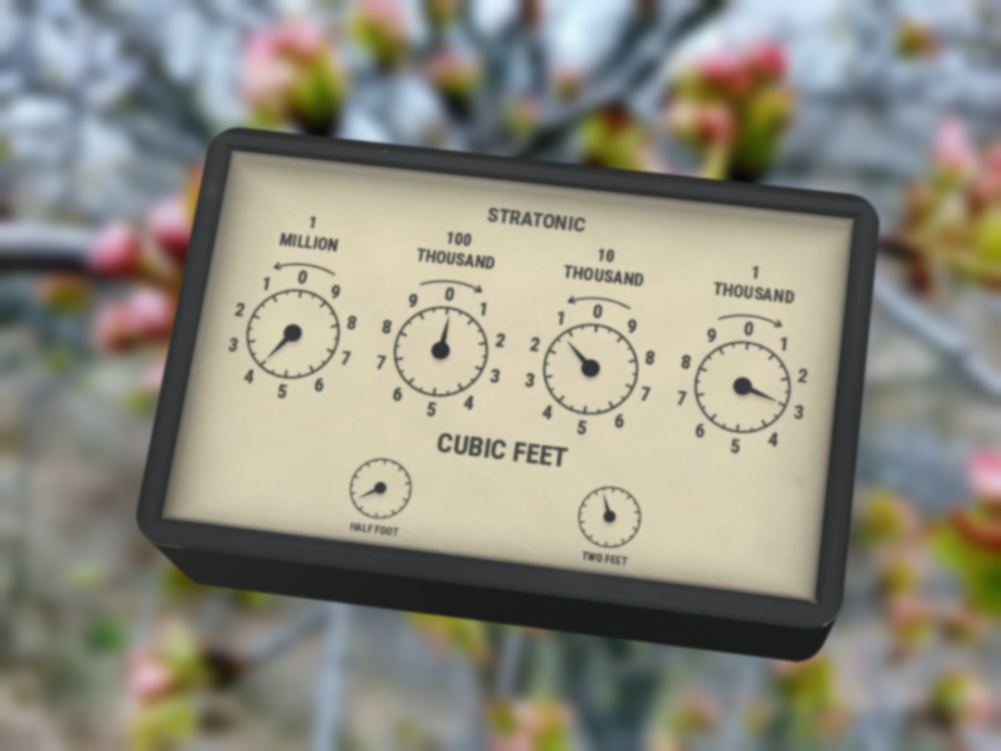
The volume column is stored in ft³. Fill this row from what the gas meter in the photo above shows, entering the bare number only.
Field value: 401300
